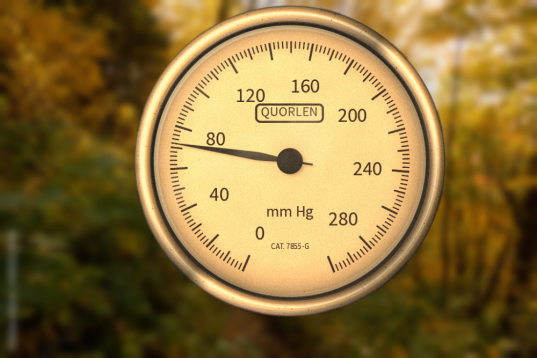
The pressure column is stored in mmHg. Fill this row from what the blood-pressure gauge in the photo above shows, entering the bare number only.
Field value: 72
